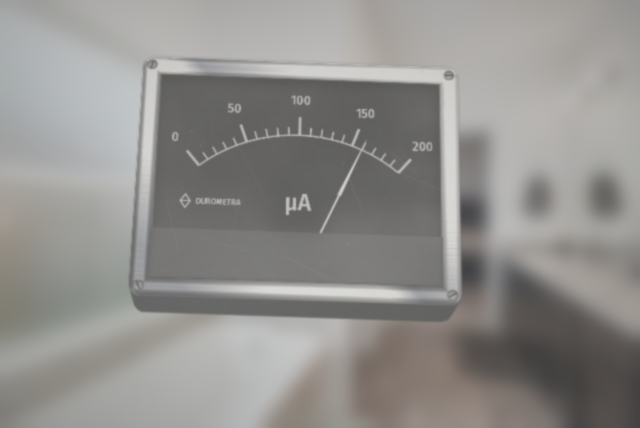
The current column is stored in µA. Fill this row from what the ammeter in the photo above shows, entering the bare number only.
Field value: 160
